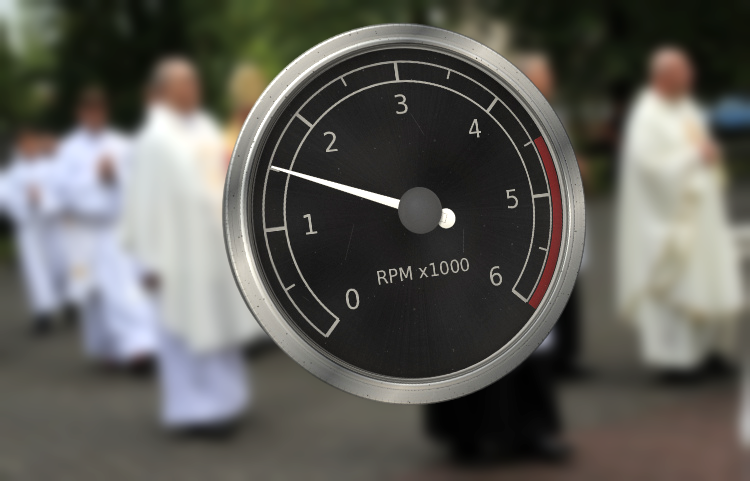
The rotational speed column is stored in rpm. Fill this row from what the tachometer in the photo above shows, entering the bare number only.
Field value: 1500
